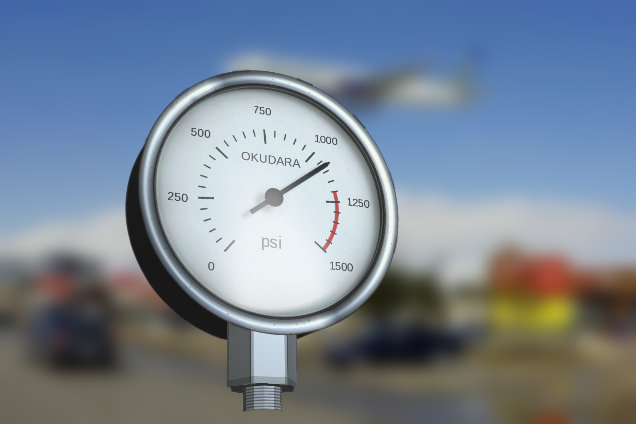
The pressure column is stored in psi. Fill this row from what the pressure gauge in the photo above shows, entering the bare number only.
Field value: 1075
